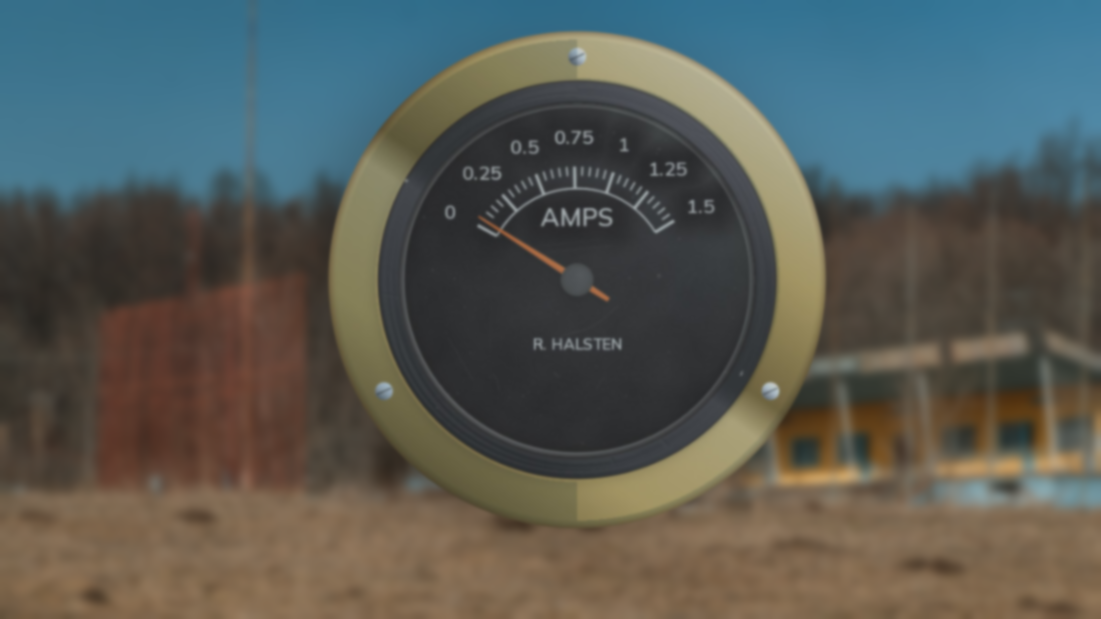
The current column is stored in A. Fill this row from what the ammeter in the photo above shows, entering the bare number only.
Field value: 0.05
